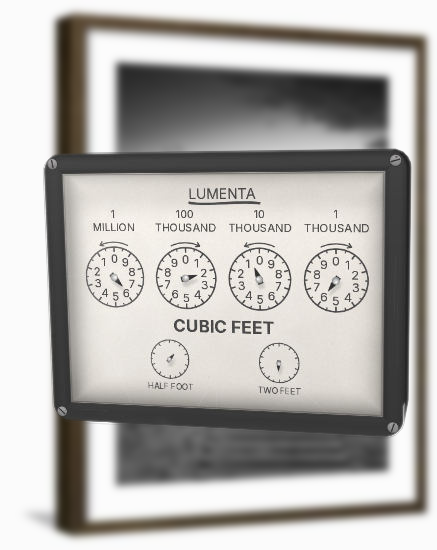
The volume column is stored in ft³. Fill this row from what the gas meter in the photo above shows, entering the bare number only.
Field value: 620600
